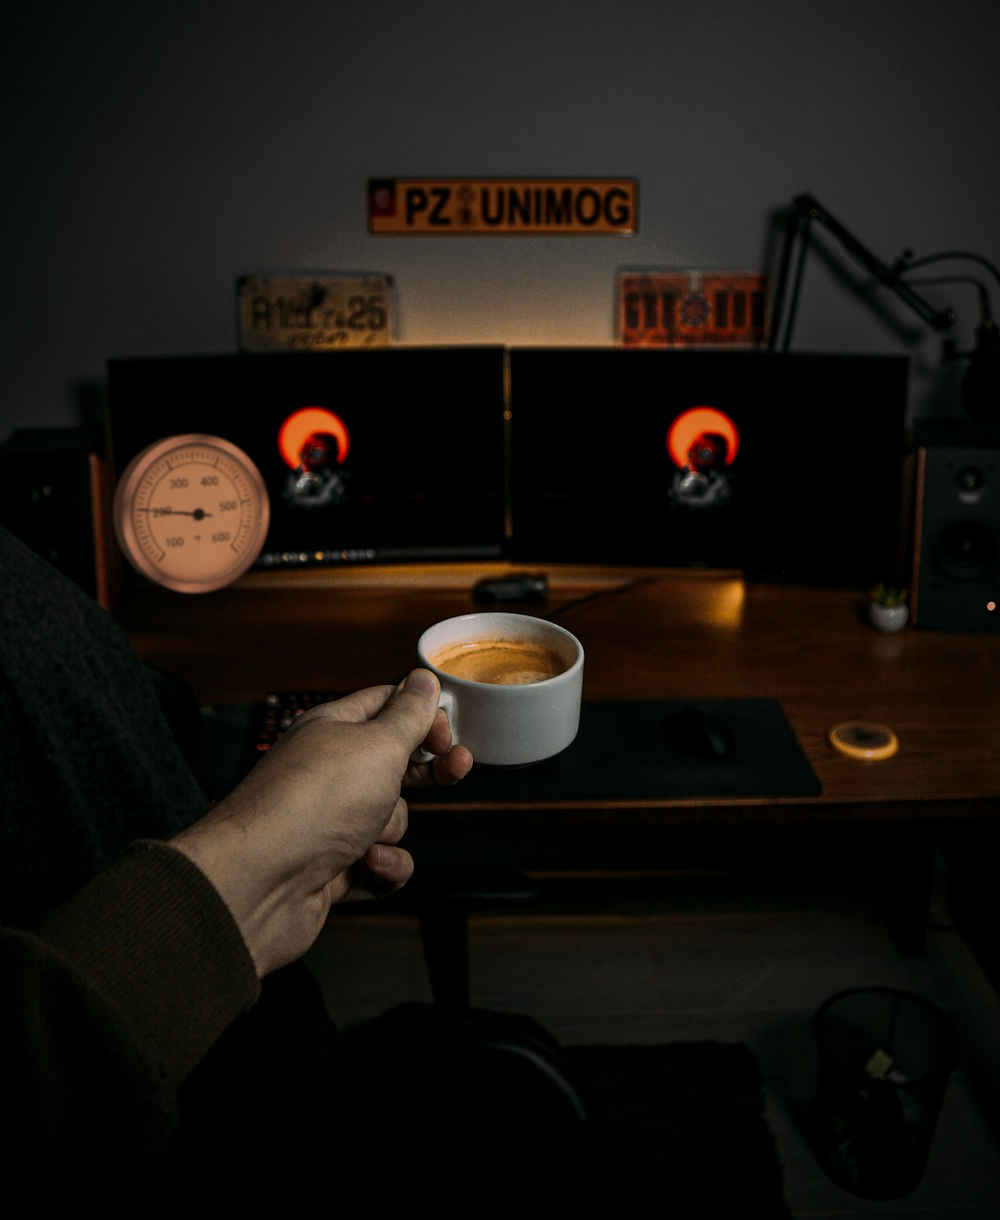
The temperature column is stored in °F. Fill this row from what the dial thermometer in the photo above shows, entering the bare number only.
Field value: 200
